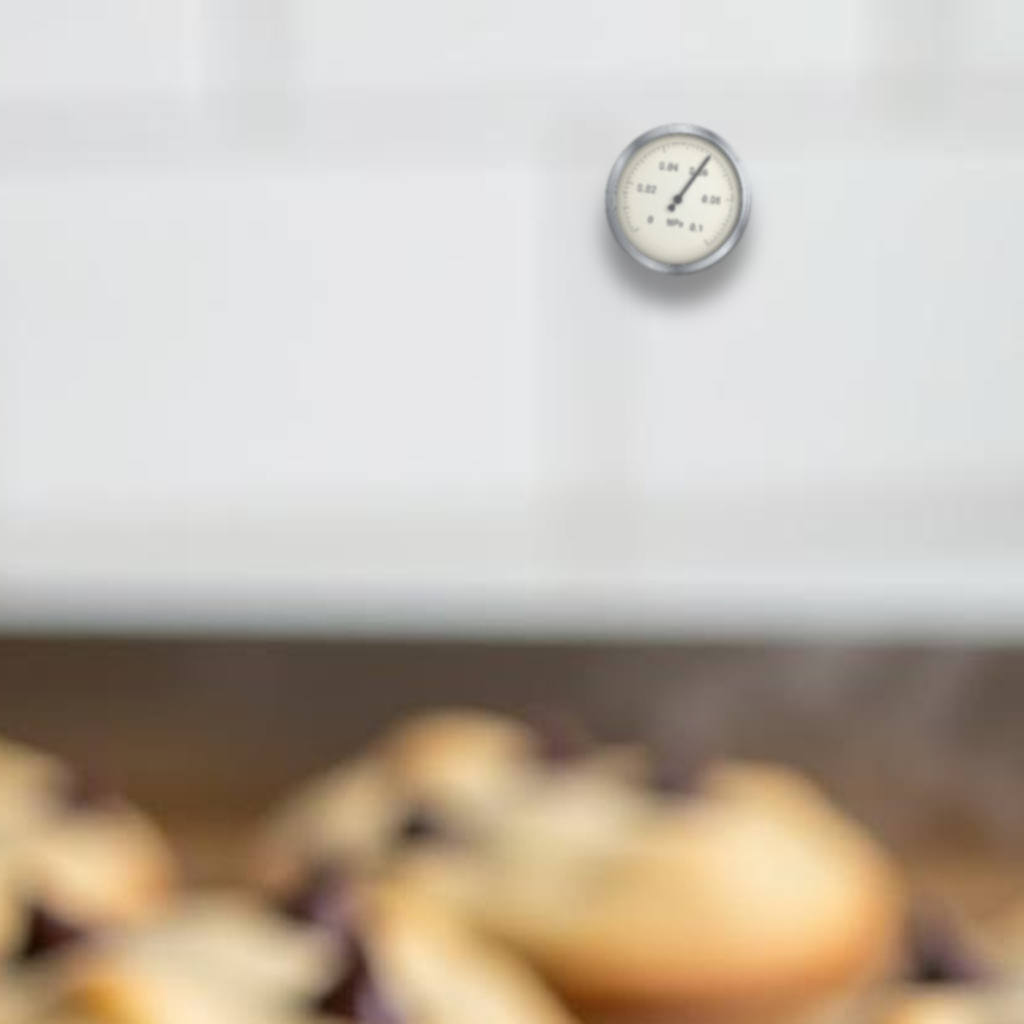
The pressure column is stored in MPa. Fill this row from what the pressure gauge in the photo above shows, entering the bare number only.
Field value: 0.06
